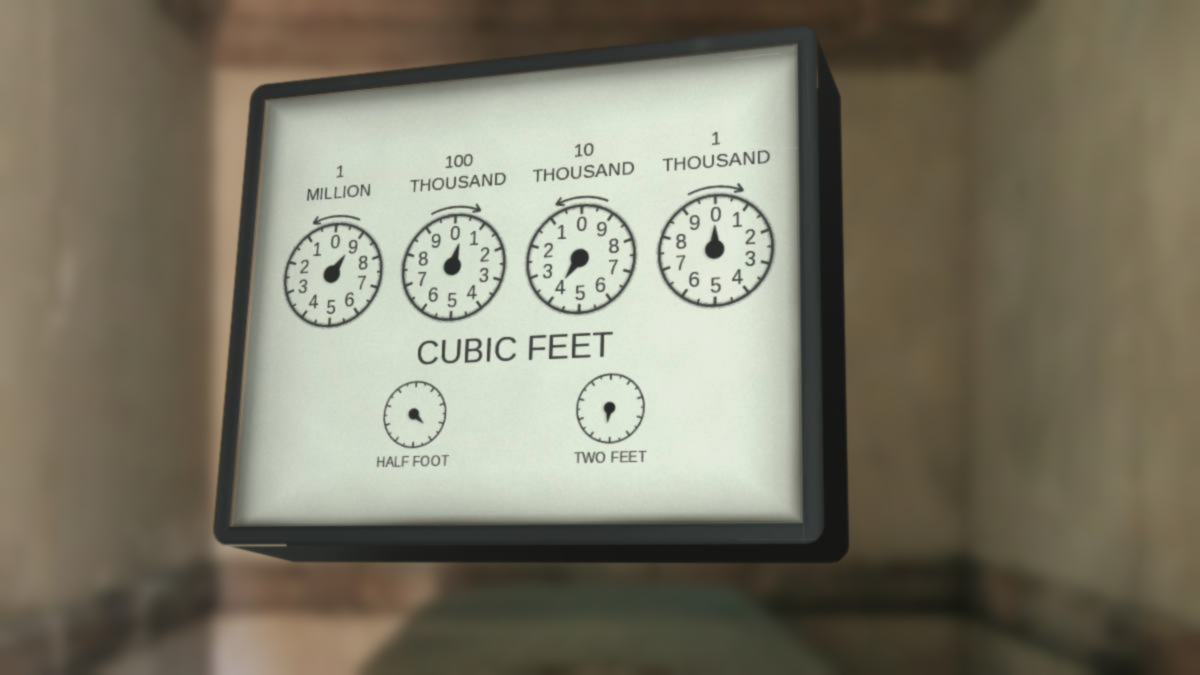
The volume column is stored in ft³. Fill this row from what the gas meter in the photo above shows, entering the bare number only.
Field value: 904000
